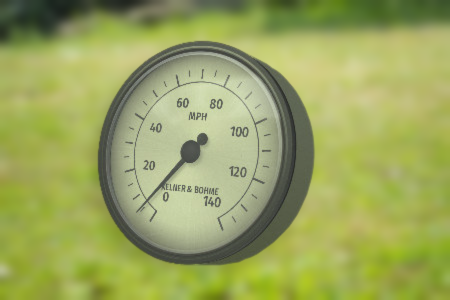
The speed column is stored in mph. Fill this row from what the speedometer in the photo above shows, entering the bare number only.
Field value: 5
